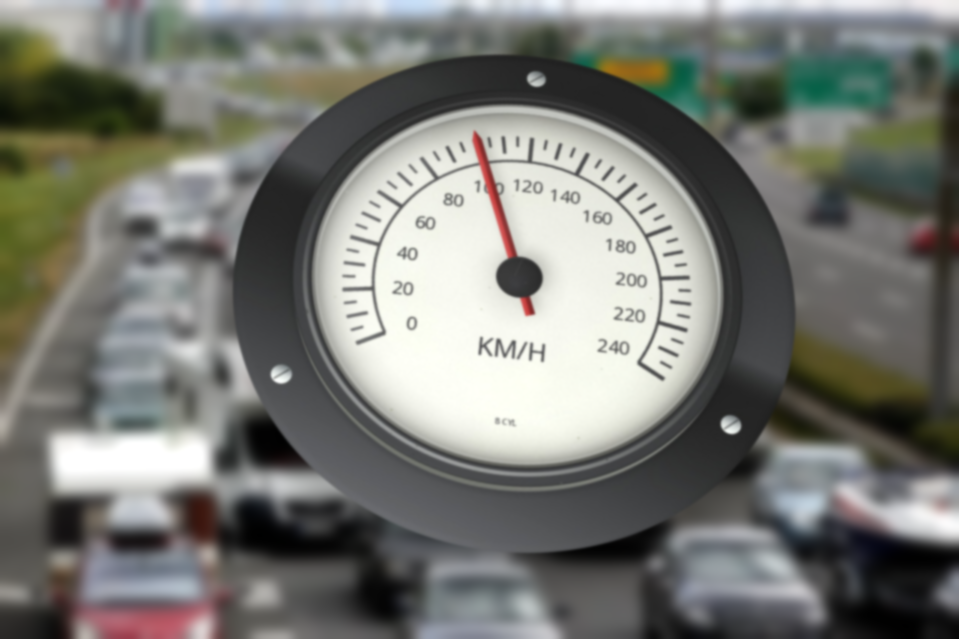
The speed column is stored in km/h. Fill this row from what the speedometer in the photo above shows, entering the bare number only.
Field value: 100
